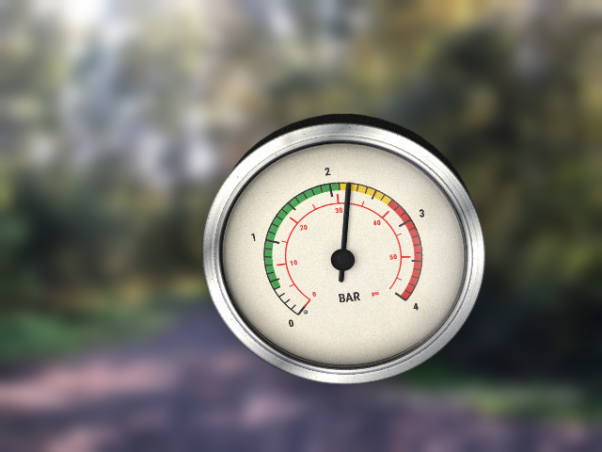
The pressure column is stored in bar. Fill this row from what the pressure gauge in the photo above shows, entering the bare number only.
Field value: 2.2
